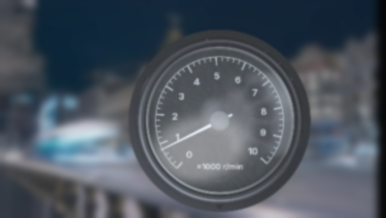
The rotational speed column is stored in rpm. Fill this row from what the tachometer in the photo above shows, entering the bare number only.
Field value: 800
